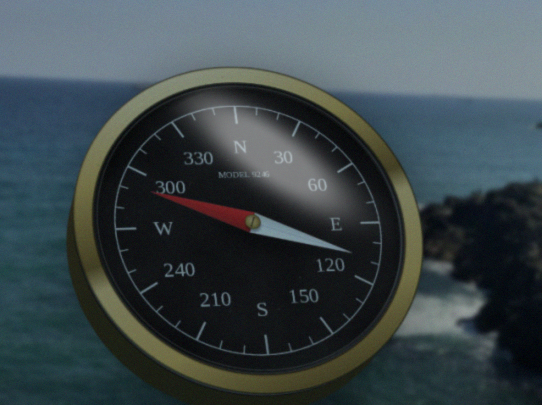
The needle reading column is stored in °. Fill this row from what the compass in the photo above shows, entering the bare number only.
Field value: 290
